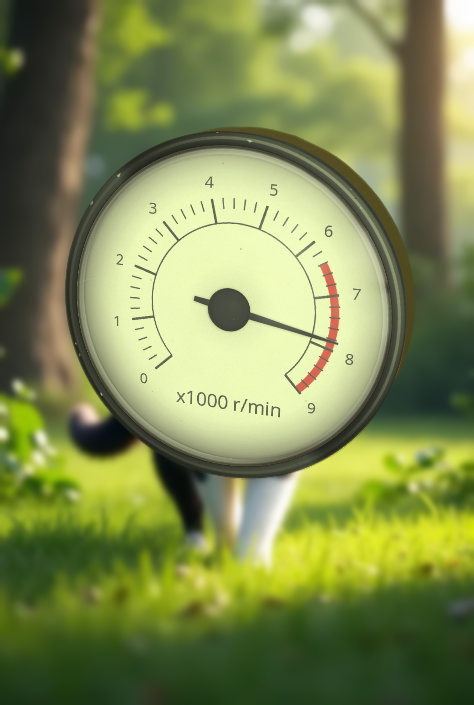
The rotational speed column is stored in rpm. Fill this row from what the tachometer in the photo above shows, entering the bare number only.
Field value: 7800
